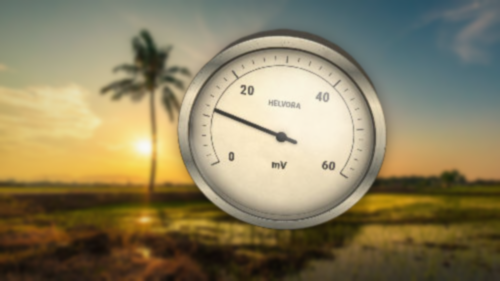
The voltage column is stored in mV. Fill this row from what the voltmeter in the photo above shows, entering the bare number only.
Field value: 12
